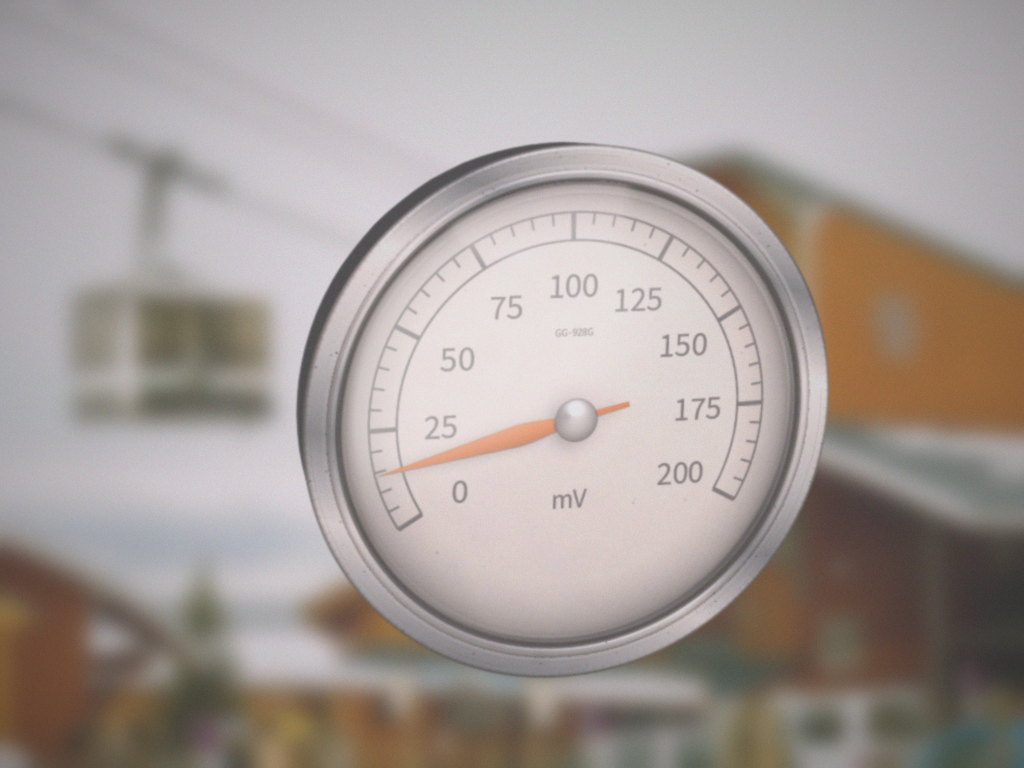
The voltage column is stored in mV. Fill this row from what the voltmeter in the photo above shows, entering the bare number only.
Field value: 15
